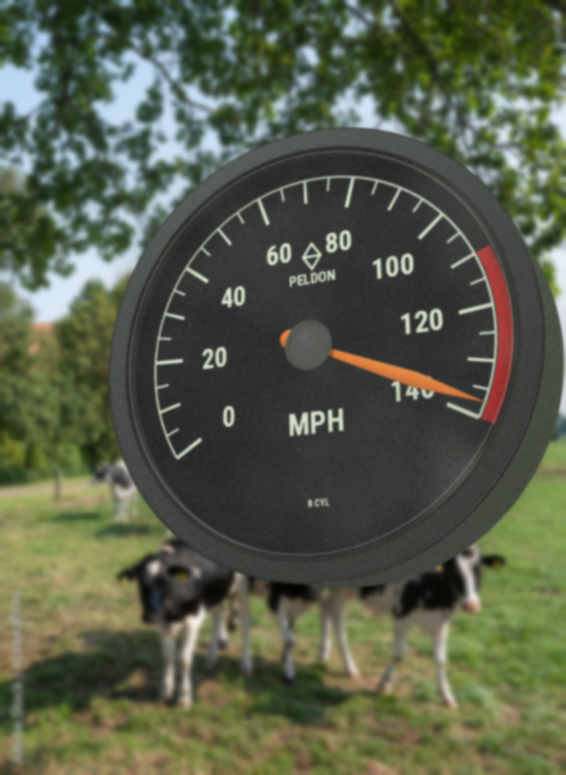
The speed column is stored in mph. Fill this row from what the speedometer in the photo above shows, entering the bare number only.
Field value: 137.5
